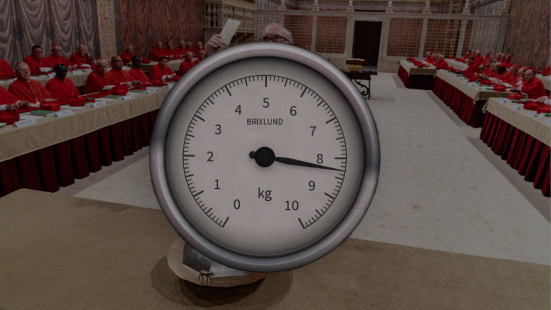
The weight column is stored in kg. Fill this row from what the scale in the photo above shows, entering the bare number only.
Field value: 8.3
